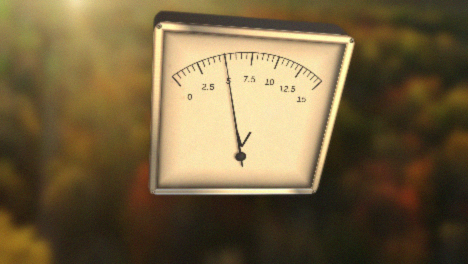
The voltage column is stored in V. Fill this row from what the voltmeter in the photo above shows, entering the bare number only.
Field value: 5
